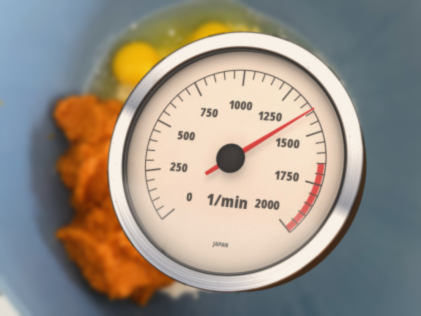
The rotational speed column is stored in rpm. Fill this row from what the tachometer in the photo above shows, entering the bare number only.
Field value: 1400
